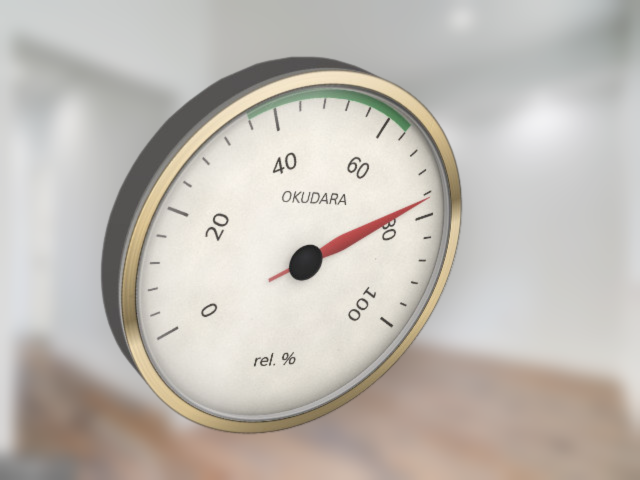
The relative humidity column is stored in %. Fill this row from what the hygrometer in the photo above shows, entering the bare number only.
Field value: 76
